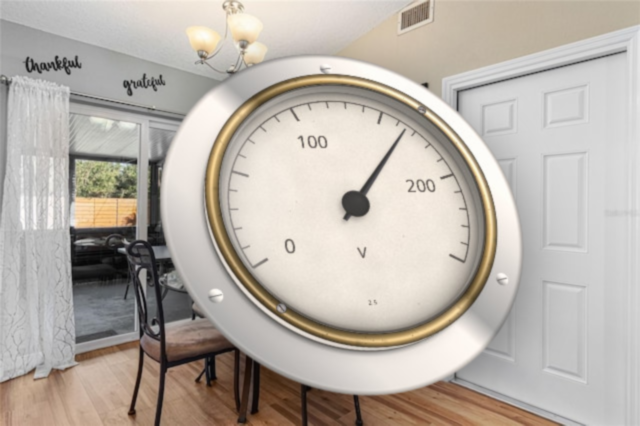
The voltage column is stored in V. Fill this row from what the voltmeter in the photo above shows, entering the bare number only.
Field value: 165
